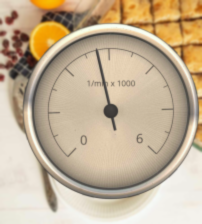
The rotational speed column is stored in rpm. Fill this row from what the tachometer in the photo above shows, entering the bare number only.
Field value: 2750
